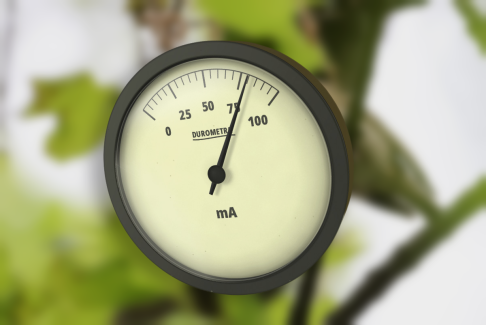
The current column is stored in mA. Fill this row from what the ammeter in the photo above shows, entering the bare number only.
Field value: 80
